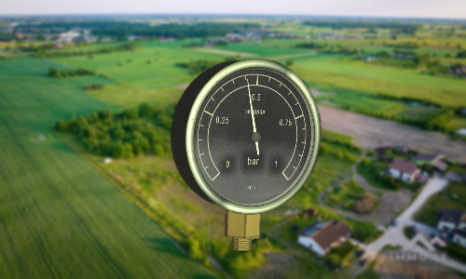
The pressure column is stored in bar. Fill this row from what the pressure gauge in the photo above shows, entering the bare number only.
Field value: 0.45
